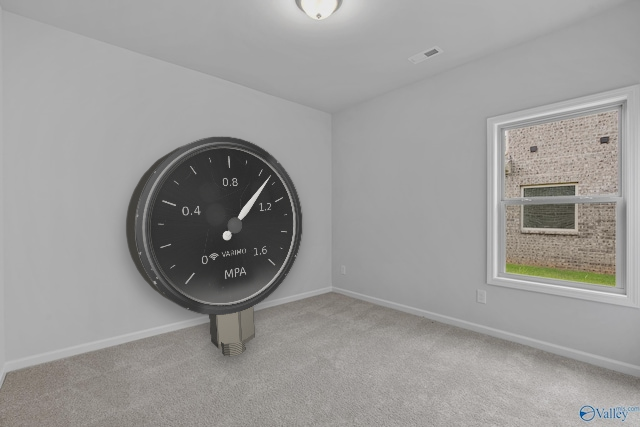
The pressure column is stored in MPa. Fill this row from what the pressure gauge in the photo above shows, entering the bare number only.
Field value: 1.05
